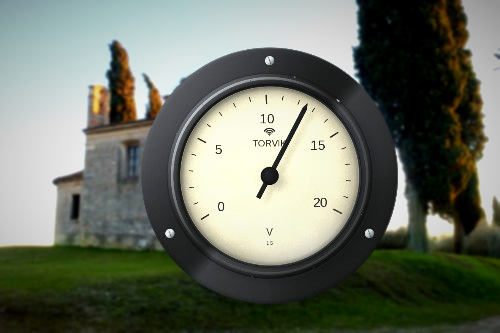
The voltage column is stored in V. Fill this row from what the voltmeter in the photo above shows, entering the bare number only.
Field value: 12.5
